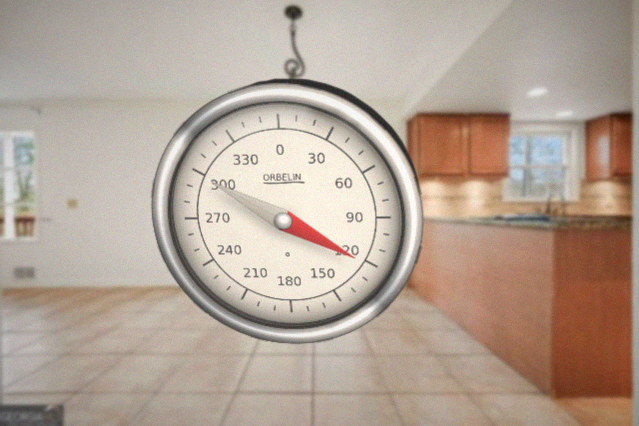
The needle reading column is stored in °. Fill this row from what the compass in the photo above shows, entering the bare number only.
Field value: 120
